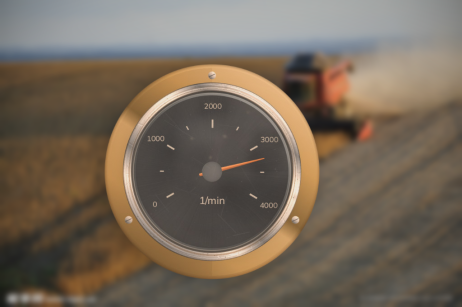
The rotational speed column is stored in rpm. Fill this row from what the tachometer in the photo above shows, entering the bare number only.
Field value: 3250
